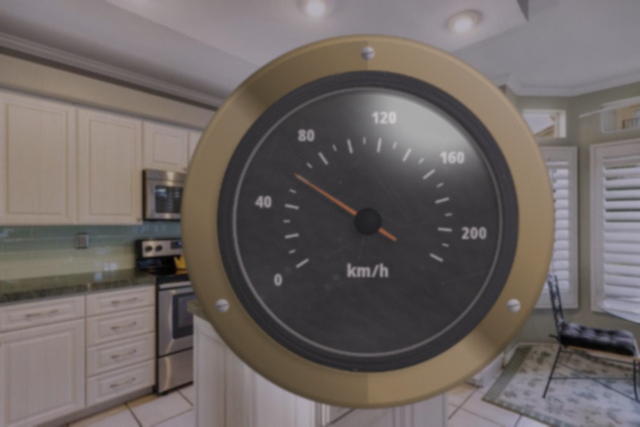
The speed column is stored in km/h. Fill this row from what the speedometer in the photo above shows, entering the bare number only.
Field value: 60
